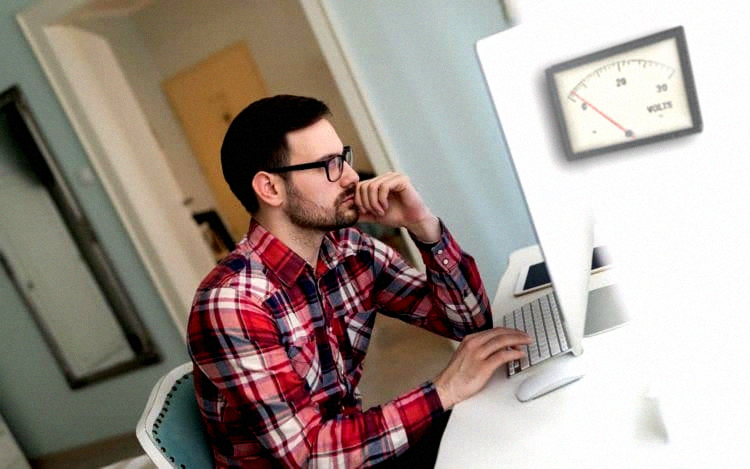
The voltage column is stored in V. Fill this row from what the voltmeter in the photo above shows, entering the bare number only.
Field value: 5
